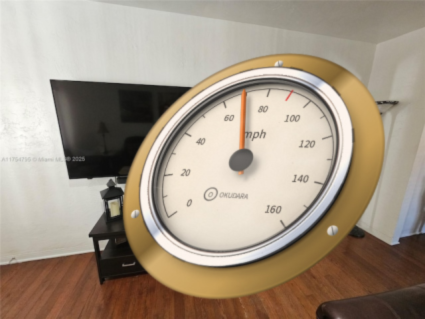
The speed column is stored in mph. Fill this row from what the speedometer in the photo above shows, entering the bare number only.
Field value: 70
